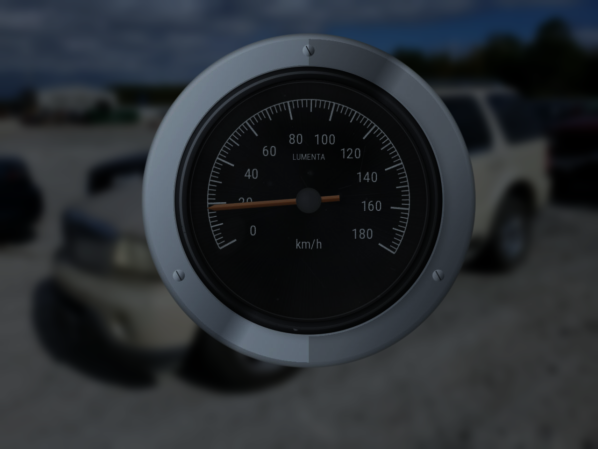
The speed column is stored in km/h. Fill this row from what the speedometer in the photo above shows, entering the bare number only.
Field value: 18
